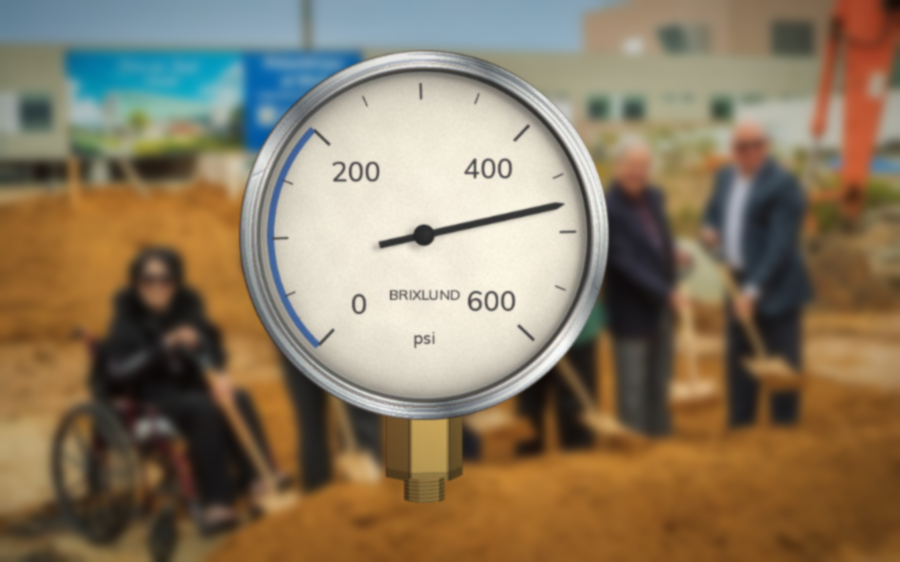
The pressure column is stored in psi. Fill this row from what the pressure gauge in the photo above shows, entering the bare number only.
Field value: 475
